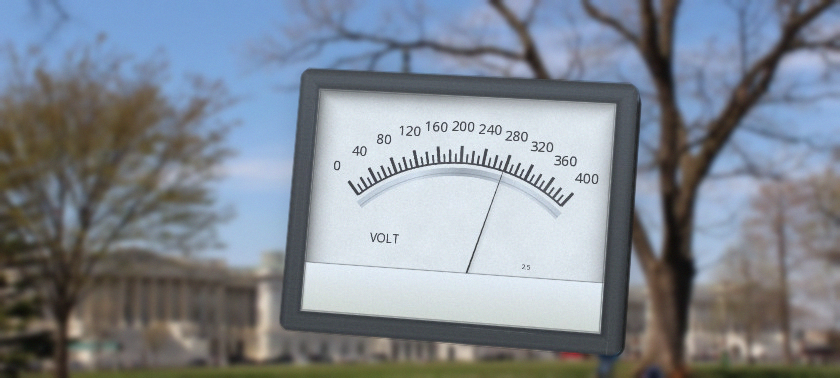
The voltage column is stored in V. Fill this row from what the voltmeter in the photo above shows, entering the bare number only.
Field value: 280
